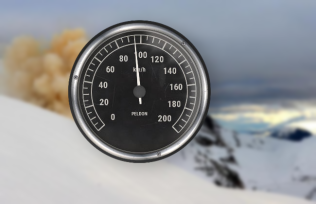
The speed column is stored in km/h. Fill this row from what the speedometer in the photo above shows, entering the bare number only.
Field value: 95
